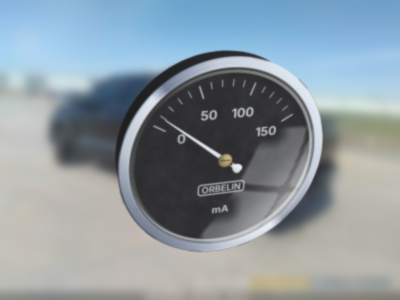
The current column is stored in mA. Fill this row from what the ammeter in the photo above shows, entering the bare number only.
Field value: 10
